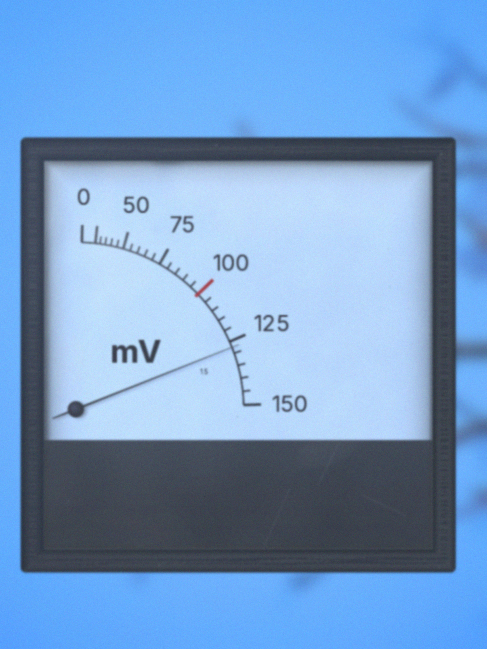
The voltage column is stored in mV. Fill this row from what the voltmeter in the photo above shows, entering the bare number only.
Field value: 127.5
